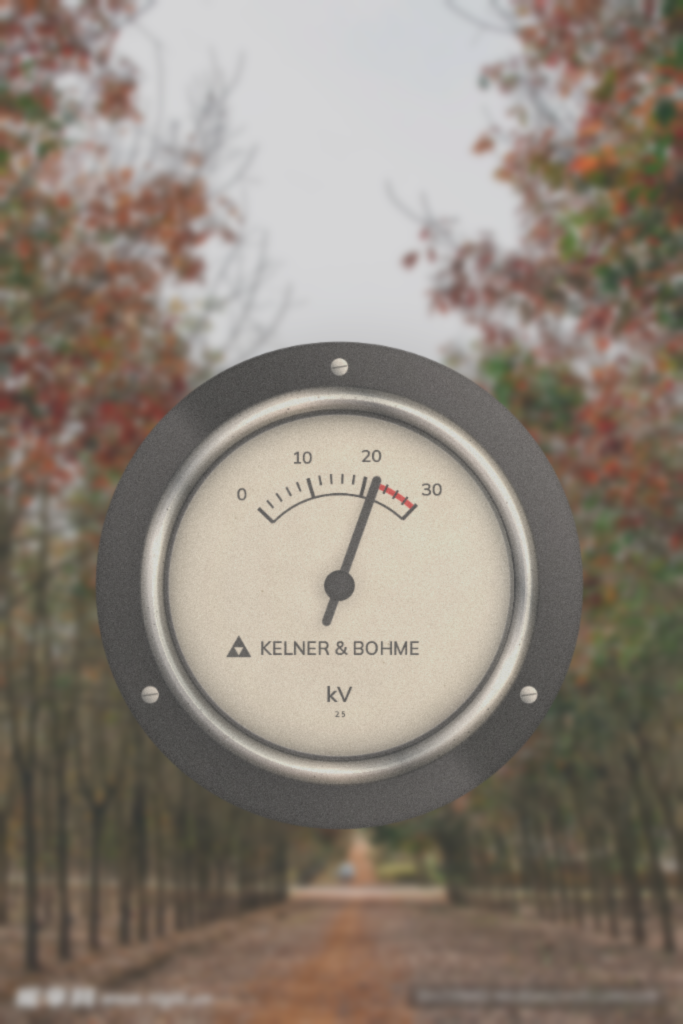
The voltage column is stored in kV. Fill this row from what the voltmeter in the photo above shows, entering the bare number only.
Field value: 22
